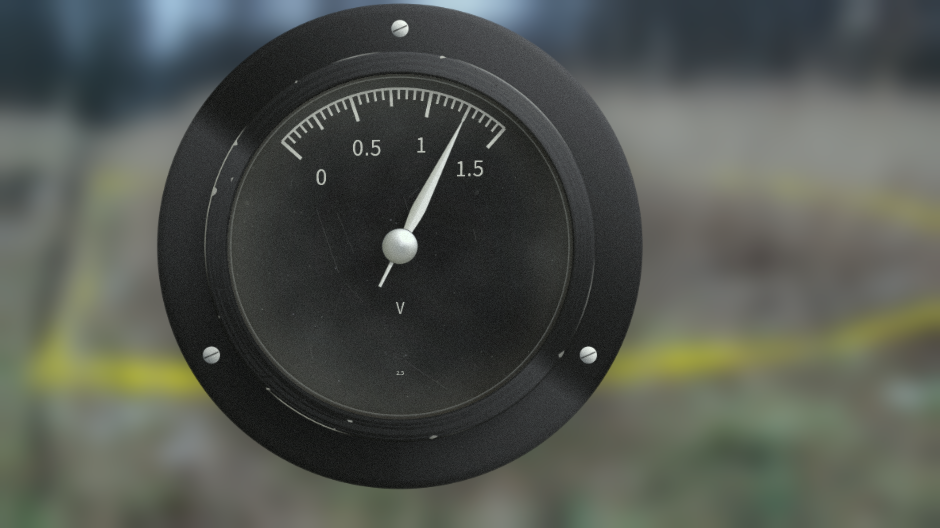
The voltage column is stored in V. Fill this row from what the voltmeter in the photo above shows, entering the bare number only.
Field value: 1.25
